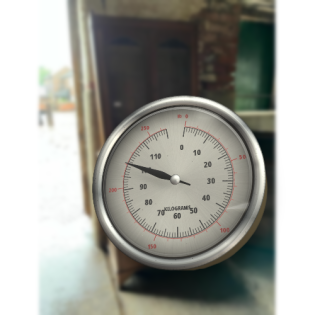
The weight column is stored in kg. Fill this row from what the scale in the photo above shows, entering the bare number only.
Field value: 100
